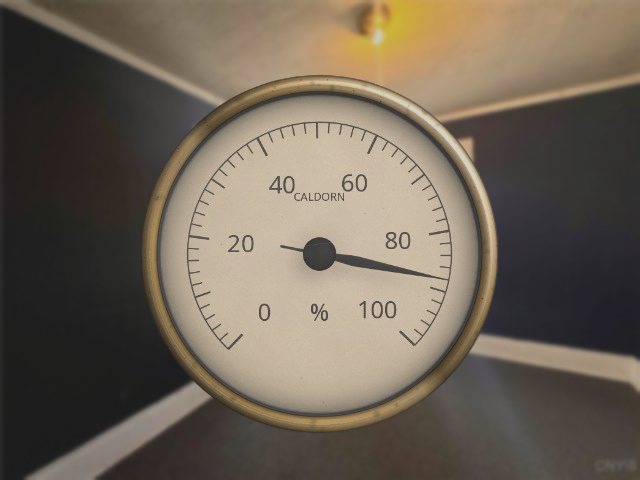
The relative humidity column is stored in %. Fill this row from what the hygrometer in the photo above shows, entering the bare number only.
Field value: 88
